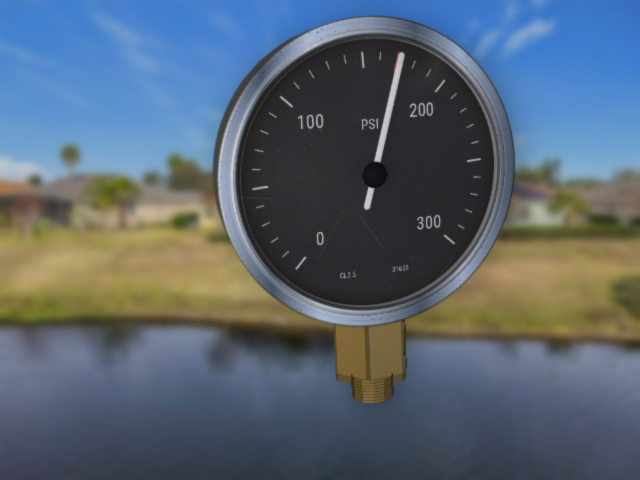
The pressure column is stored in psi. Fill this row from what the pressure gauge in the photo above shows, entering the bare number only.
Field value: 170
